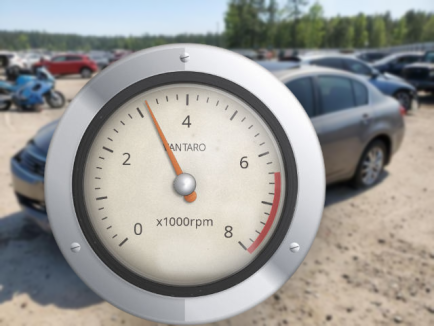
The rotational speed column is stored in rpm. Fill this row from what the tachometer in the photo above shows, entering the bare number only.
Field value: 3200
